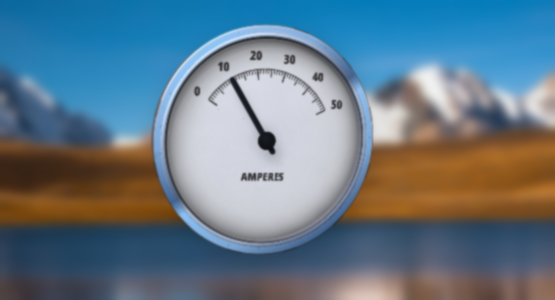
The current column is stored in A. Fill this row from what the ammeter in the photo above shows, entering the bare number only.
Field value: 10
